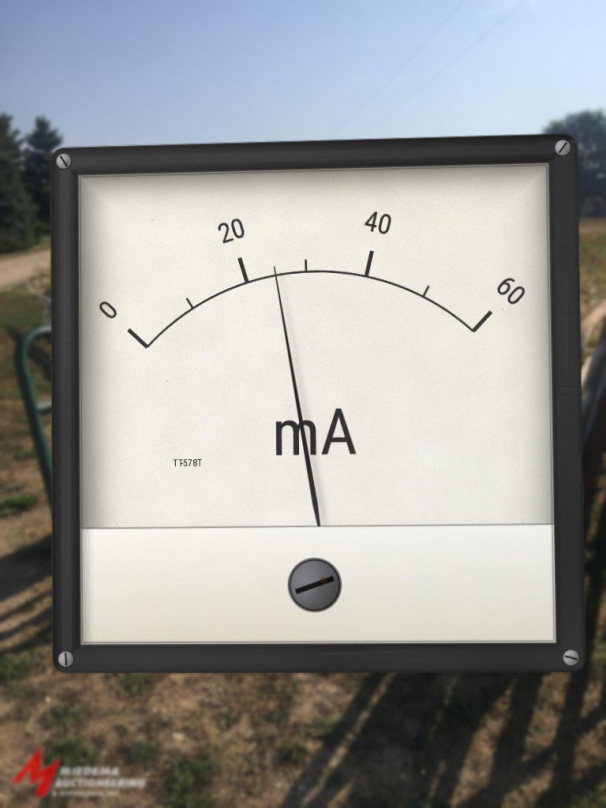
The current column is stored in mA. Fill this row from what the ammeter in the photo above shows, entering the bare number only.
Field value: 25
